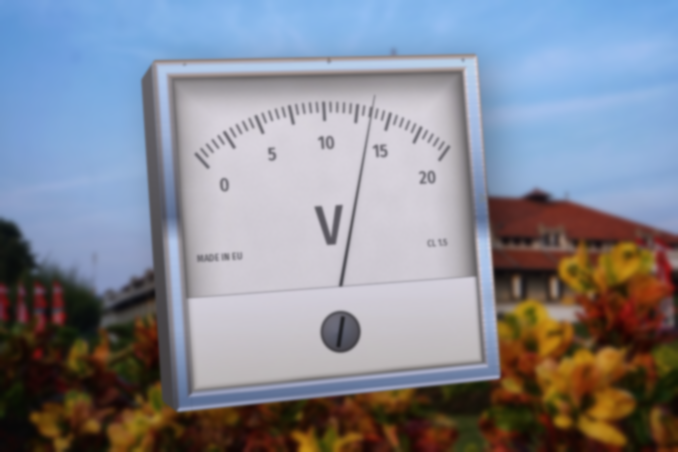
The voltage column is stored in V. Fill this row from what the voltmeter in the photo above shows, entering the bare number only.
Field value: 13.5
